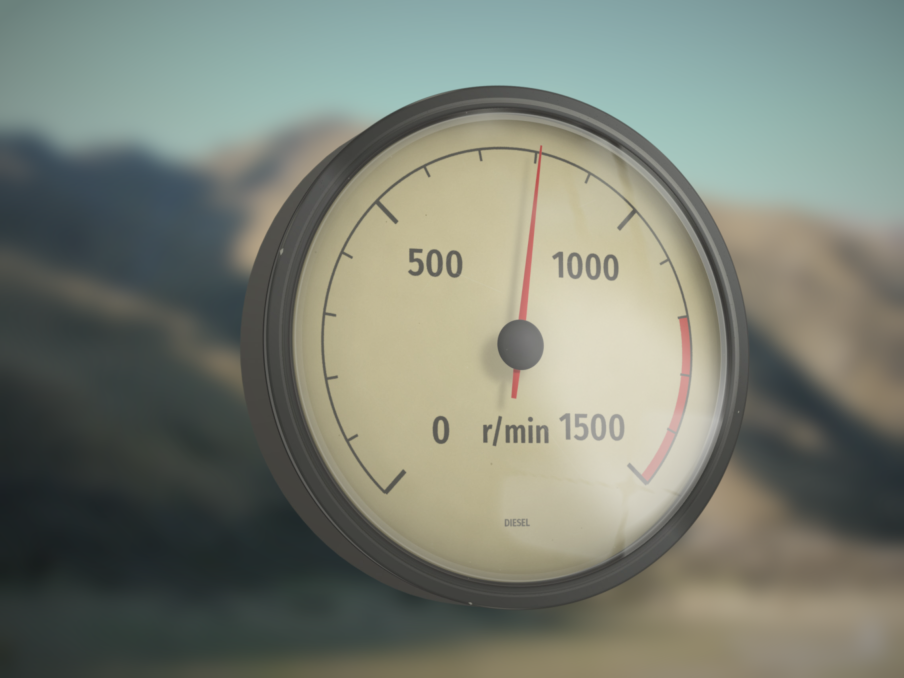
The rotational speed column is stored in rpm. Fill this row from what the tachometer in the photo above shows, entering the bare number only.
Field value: 800
